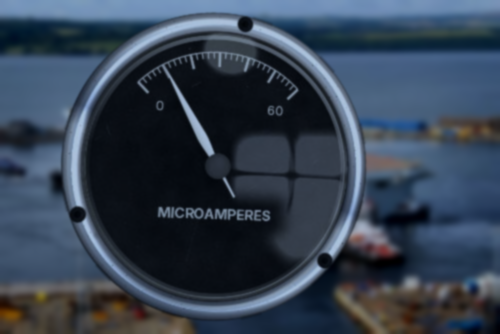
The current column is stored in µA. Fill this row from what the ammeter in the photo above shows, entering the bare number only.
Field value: 10
